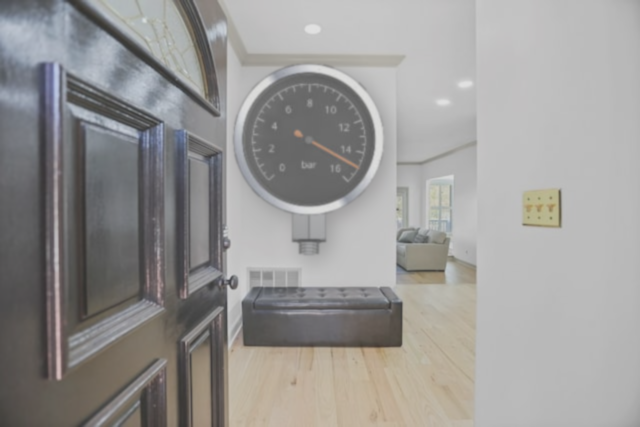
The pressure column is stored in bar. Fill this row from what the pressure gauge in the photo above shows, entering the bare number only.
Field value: 15
